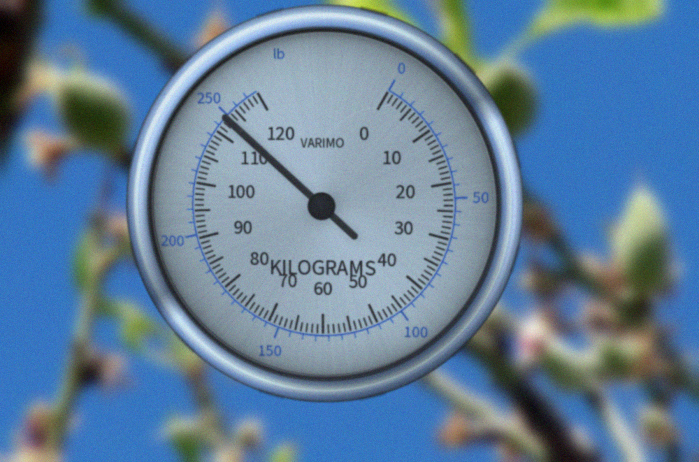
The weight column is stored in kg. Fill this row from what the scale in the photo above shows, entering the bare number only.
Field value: 113
